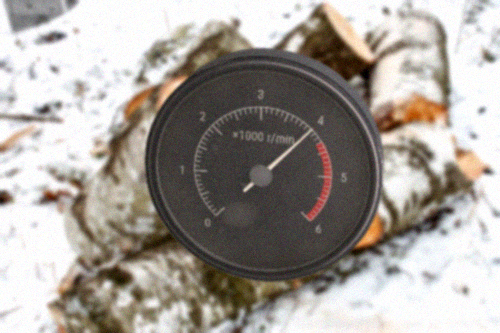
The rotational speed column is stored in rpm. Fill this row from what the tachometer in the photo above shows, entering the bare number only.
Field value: 4000
